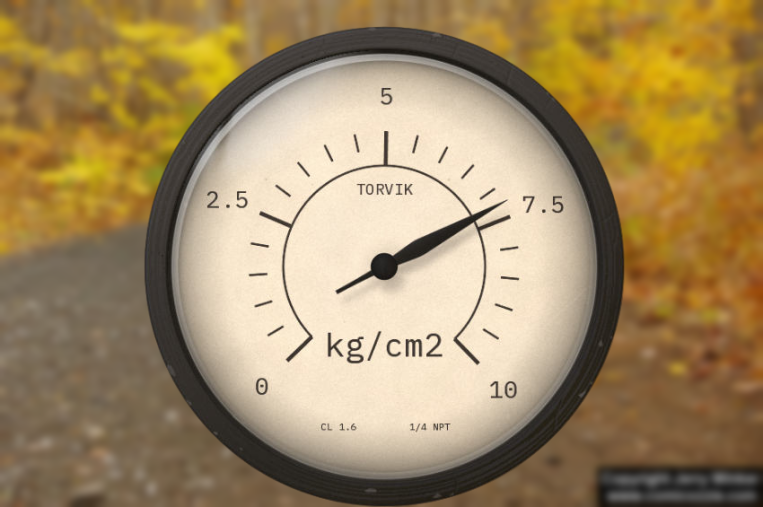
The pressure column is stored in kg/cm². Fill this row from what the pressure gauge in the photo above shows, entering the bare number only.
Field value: 7.25
